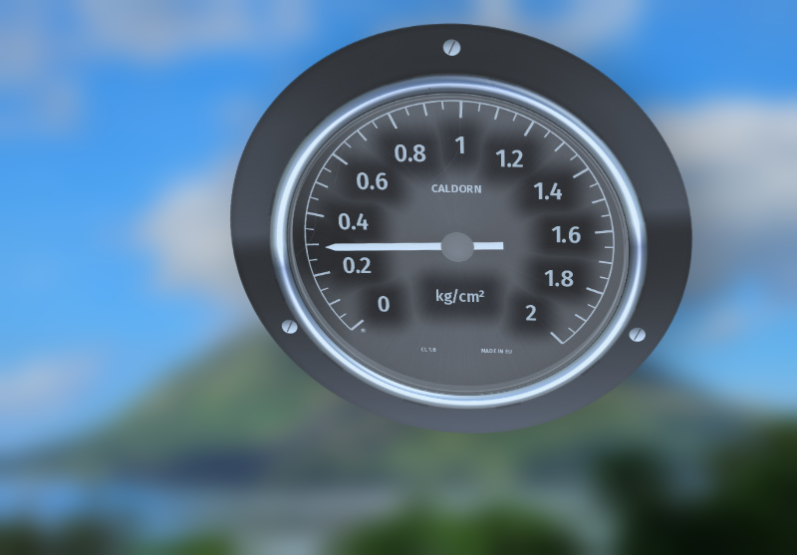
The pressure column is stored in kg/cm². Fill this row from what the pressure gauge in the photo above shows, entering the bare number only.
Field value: 0.3
